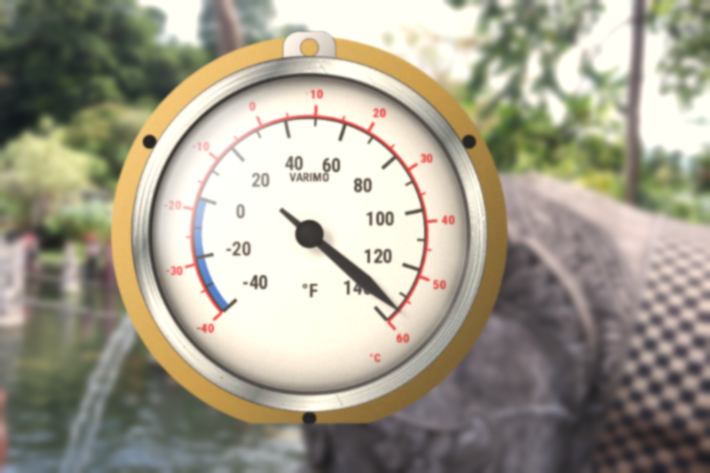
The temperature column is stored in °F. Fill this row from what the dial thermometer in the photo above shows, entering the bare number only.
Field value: 135
